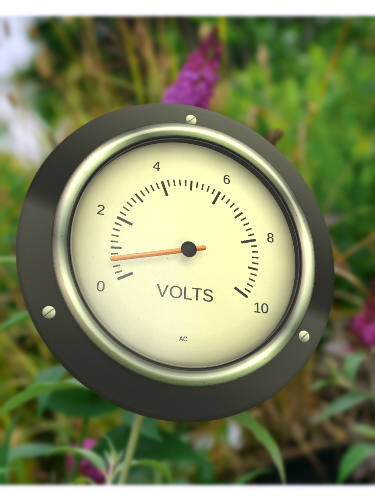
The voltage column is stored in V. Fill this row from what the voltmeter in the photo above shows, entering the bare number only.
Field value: 0.6
